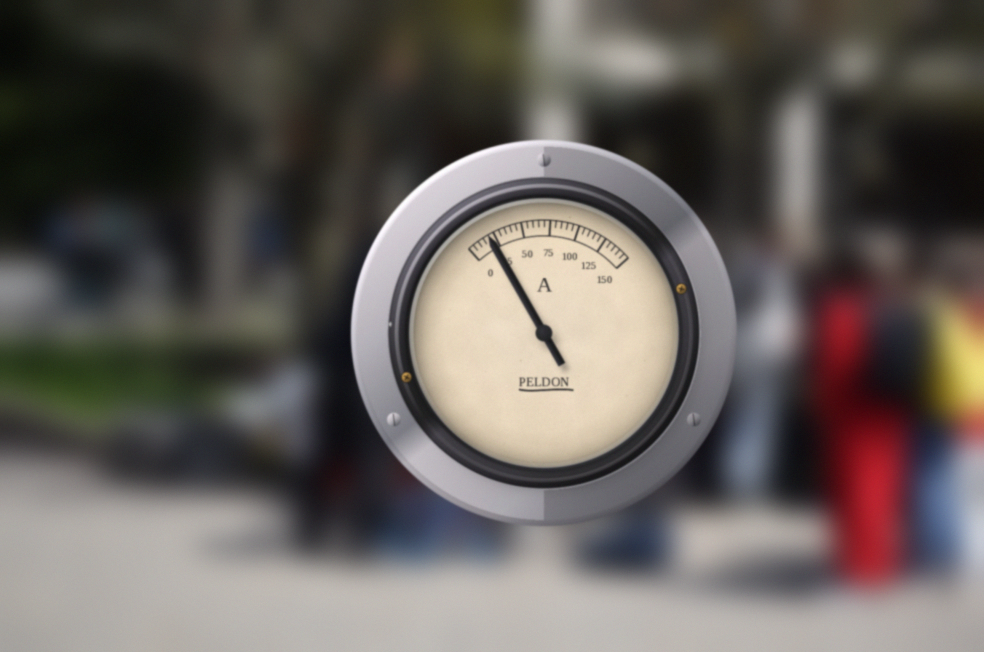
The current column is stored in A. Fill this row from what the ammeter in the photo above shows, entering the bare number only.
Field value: 20
